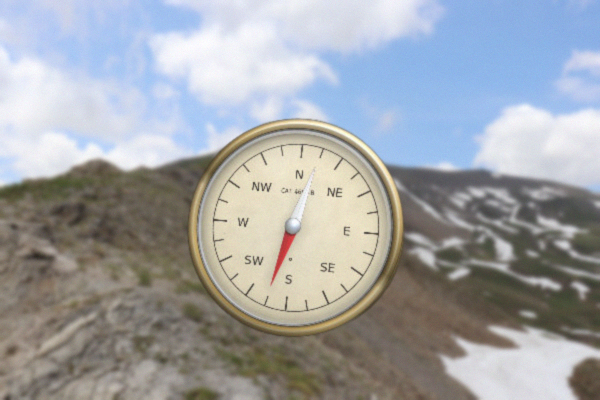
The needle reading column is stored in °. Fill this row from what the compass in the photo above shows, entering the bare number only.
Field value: 195
